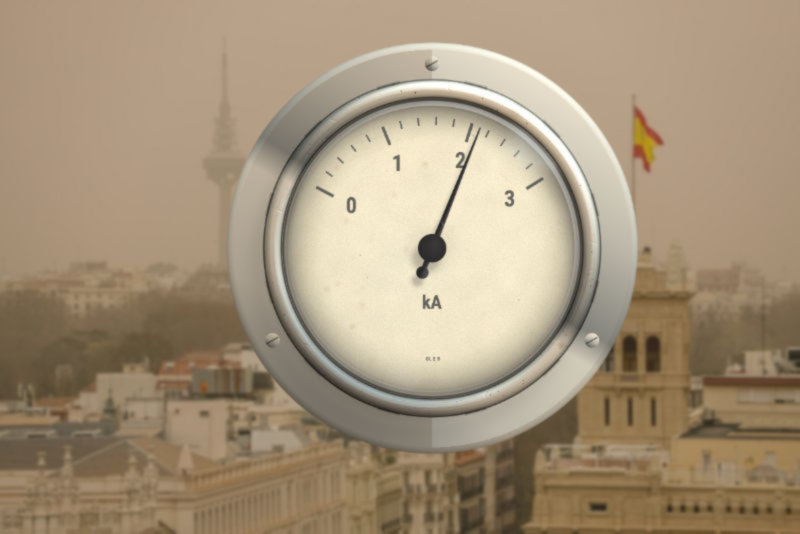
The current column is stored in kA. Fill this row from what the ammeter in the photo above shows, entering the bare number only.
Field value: 2.1
